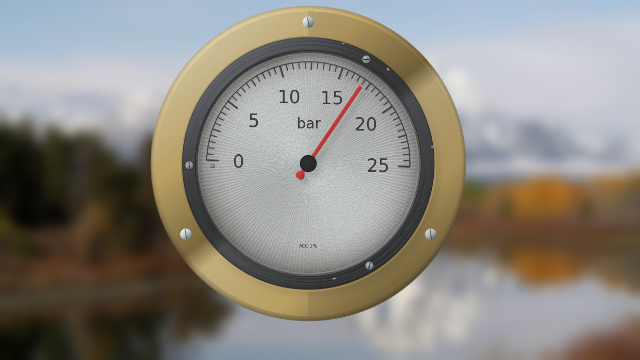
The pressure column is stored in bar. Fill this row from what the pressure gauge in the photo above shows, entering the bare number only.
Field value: 17
